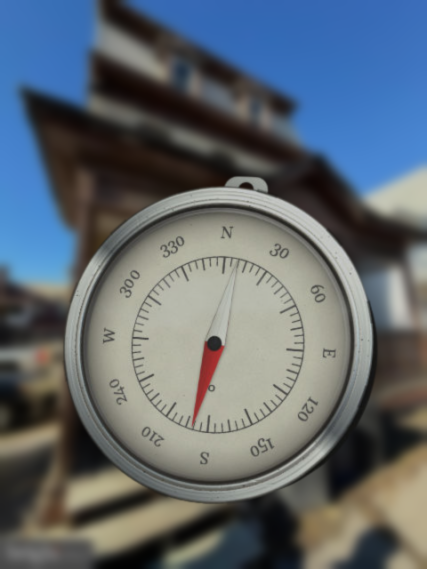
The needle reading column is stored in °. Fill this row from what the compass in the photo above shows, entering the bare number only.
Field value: 190
